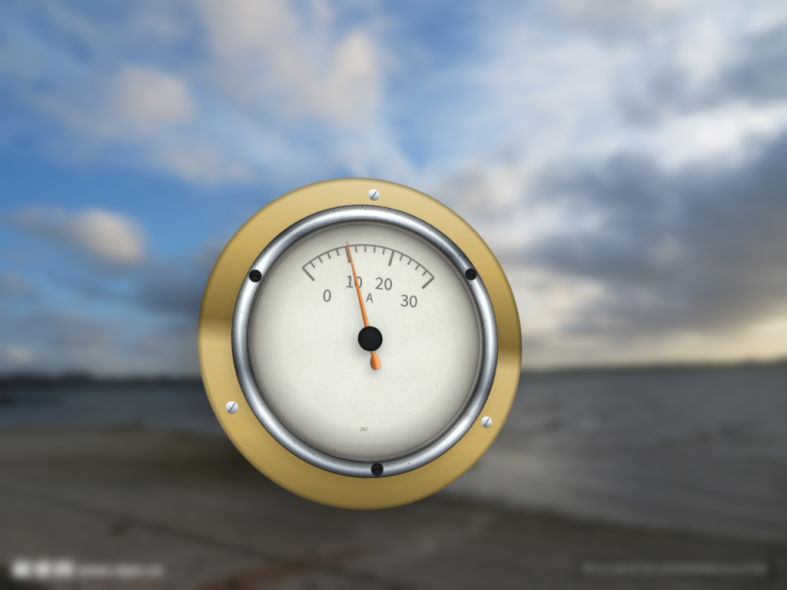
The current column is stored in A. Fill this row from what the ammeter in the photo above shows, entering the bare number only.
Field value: 10
